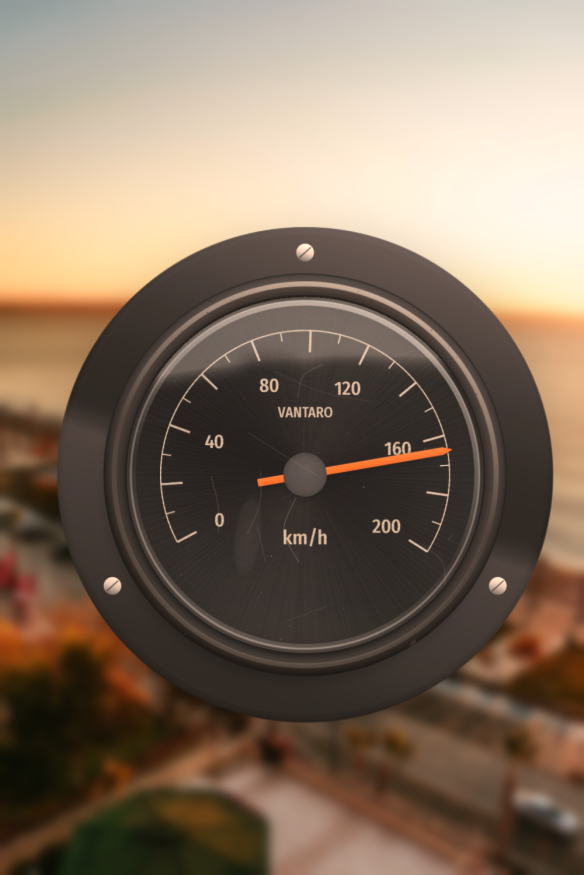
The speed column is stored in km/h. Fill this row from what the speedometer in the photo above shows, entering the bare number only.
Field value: 165
